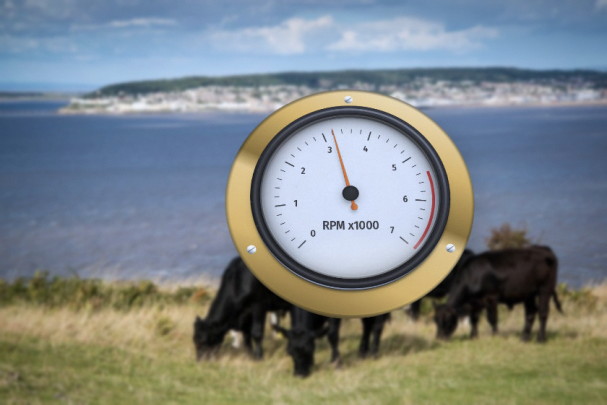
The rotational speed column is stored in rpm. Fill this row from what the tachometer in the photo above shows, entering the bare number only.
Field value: 3200
